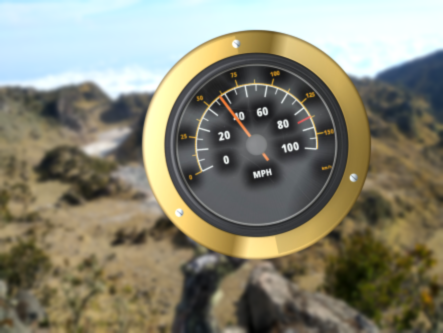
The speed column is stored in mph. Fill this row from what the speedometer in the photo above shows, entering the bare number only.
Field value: 37.5
